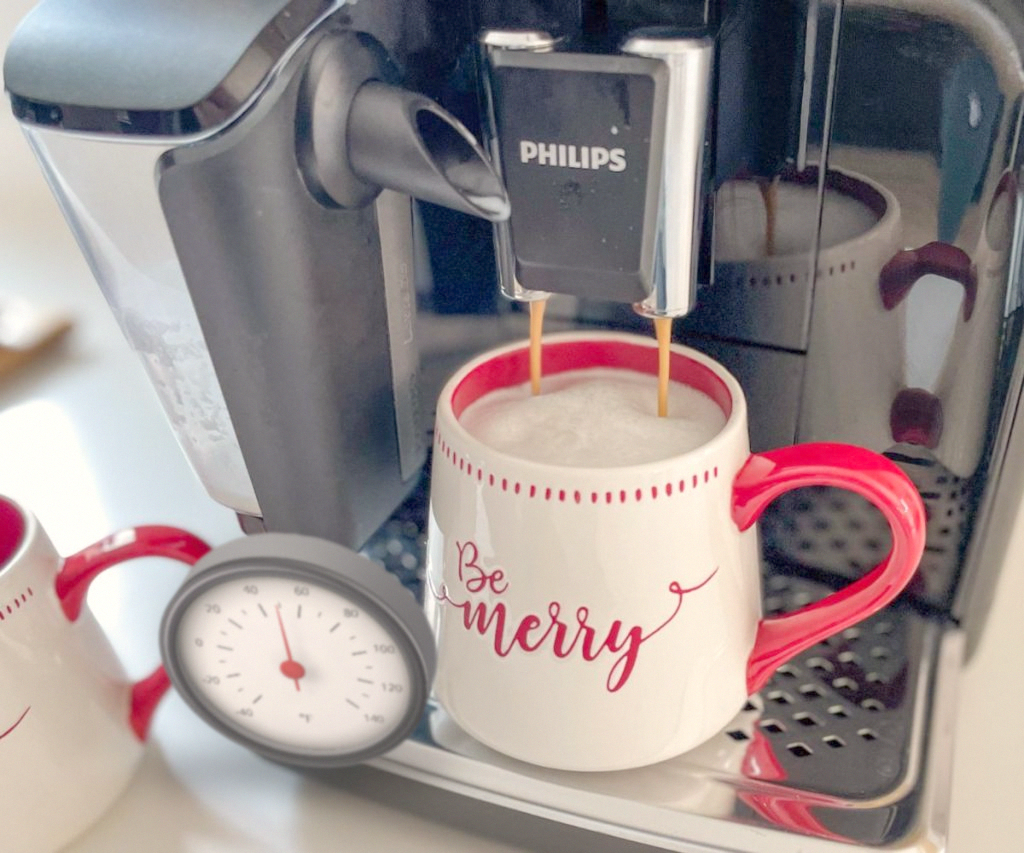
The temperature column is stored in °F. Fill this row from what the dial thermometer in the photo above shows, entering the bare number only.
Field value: 50
